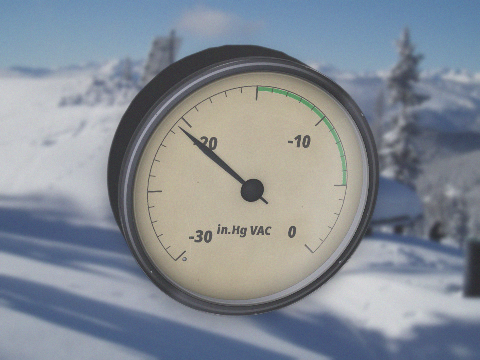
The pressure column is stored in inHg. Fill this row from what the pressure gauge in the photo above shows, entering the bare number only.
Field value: -20.5
